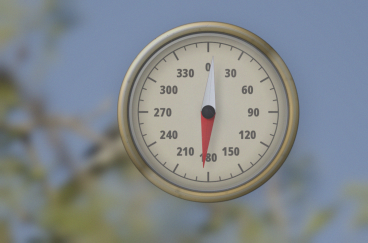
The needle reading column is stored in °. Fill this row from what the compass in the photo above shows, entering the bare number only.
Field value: 185
